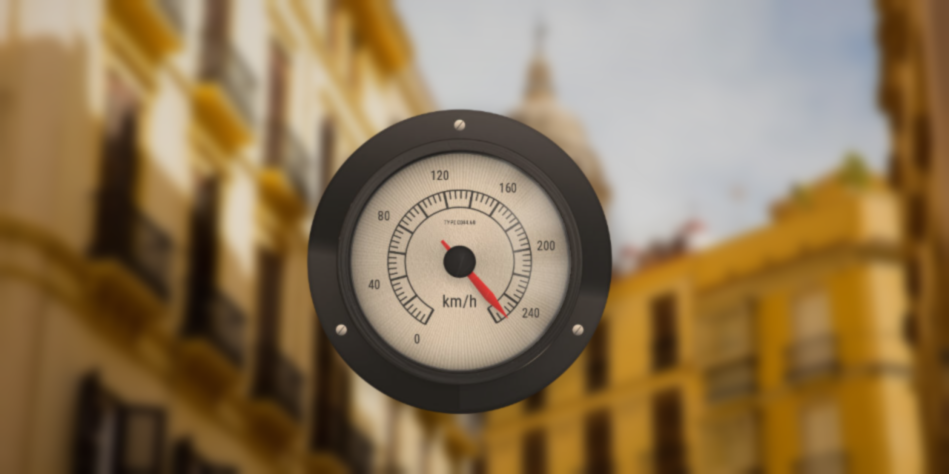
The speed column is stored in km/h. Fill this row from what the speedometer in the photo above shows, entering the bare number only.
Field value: 252
